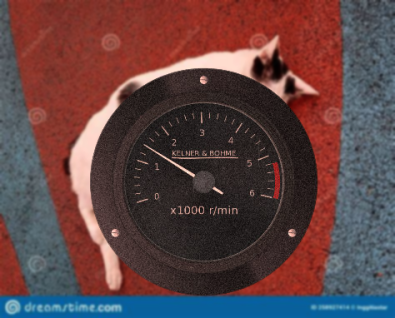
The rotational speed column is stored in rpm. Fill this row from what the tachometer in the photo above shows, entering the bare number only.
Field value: 1400
